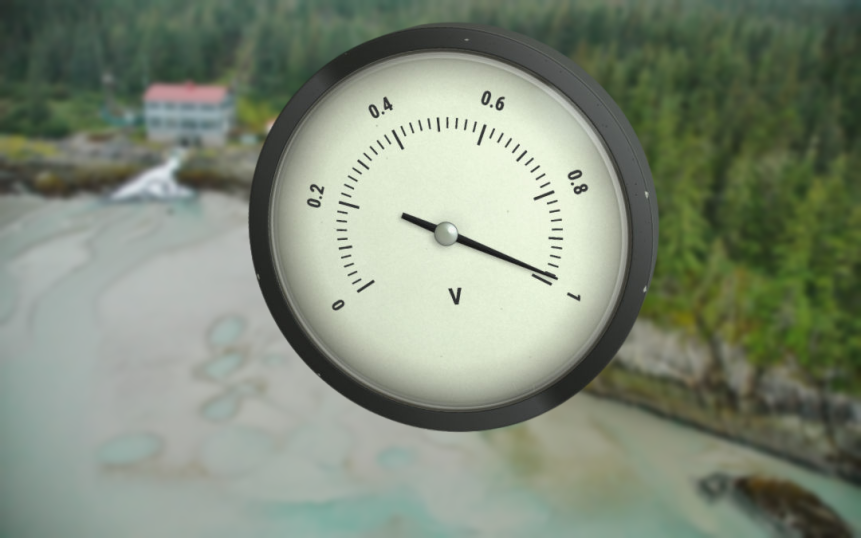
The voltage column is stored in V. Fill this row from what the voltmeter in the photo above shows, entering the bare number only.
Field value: 0.98
